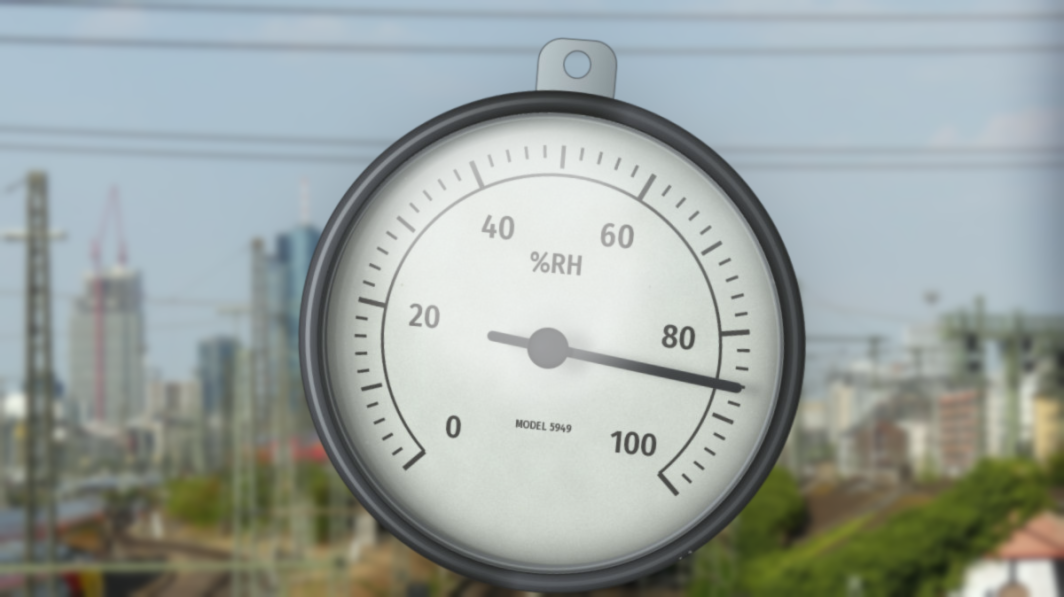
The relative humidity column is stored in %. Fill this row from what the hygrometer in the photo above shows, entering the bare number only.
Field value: 86
